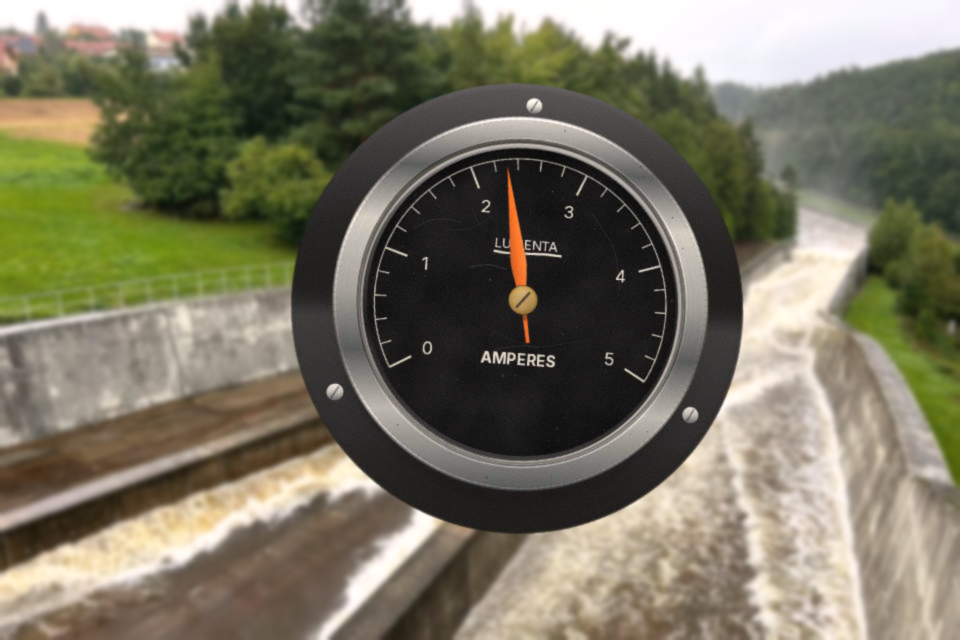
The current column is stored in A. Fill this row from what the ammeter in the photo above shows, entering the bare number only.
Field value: 2.3
